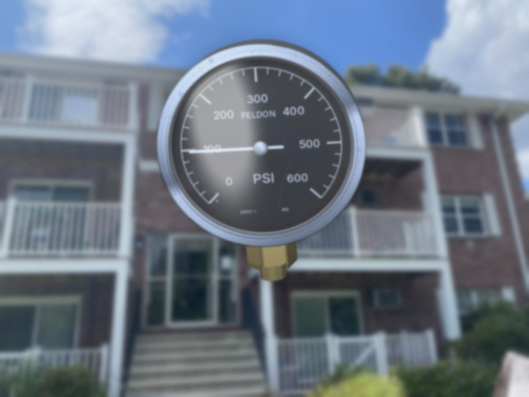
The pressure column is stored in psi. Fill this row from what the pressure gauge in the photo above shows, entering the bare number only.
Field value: 100
